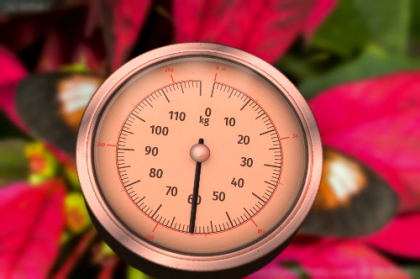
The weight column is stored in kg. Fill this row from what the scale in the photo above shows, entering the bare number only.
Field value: 60
